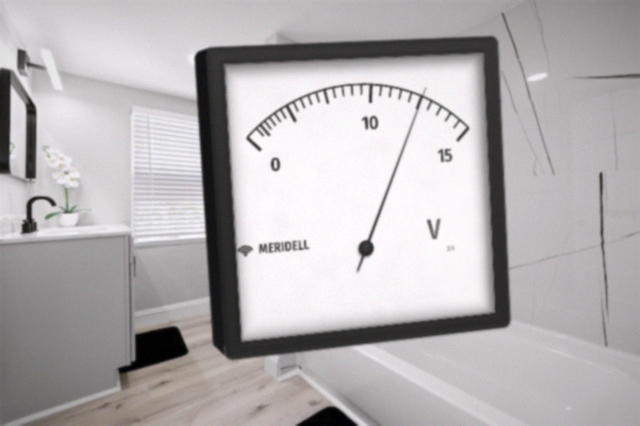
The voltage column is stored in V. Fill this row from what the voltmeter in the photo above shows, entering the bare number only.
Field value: 12.5
